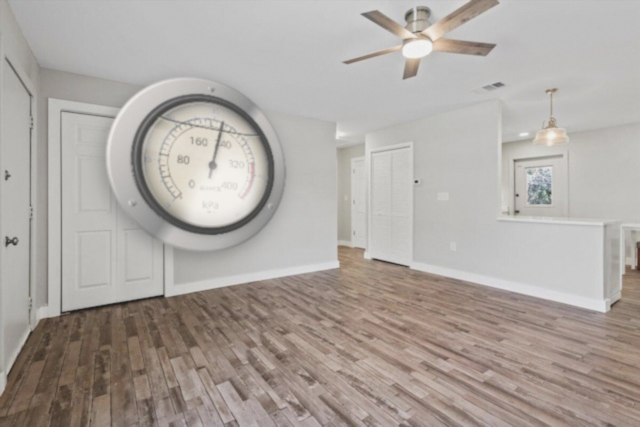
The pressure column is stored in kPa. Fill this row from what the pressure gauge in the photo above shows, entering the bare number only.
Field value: 220
